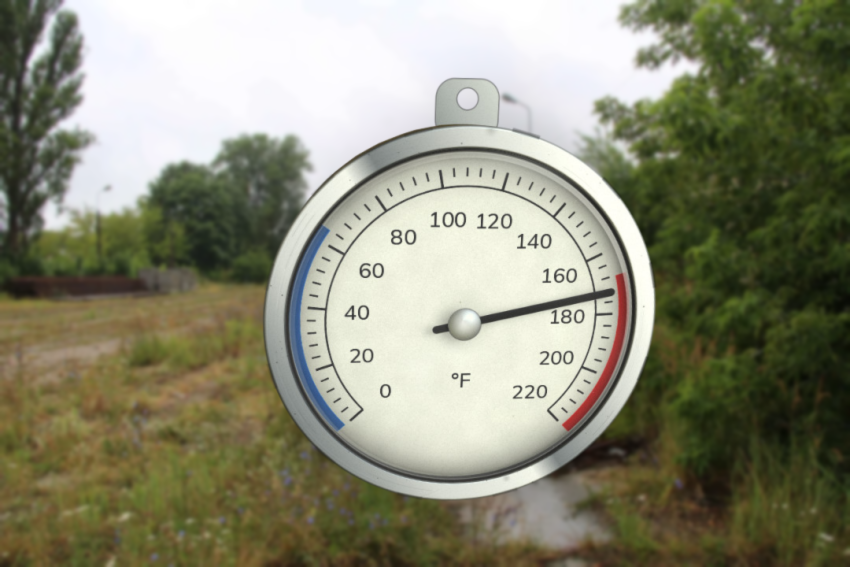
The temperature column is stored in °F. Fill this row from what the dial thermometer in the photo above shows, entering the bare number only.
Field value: 172
